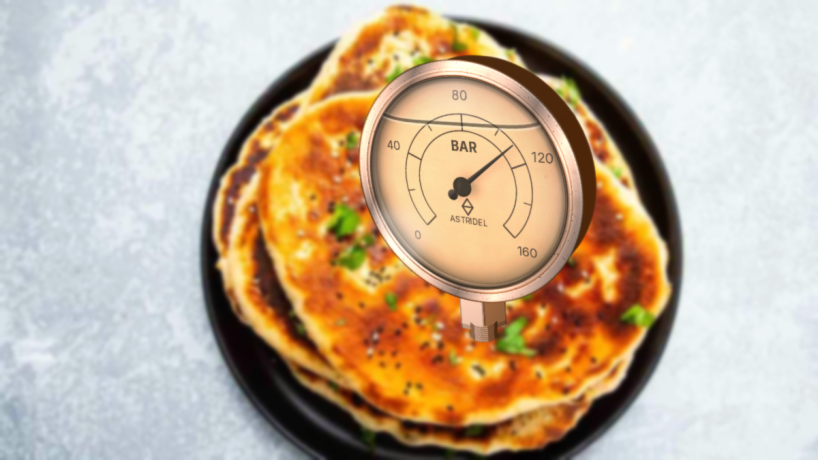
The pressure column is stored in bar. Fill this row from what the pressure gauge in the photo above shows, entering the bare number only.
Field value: 110
